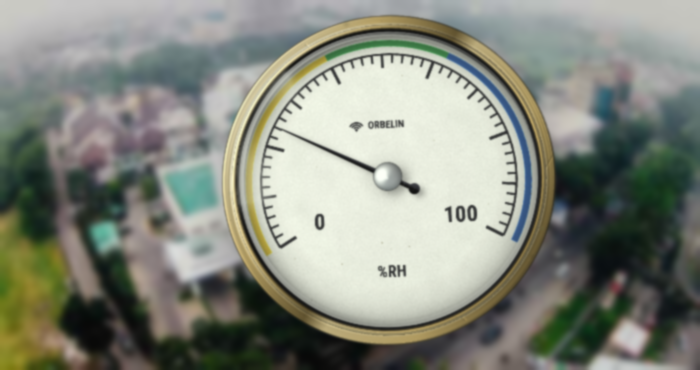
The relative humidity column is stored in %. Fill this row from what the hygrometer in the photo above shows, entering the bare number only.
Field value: 24
